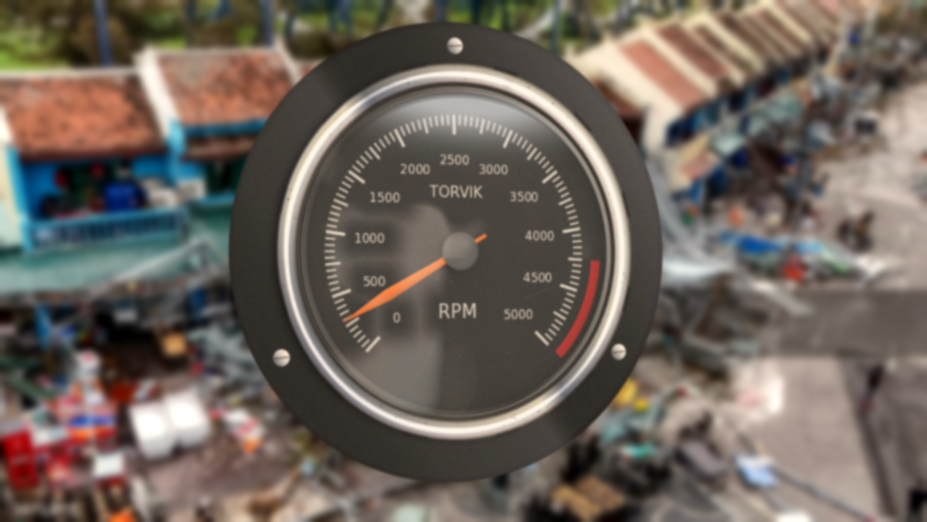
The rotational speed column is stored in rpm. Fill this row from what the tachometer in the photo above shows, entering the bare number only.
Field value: 300
